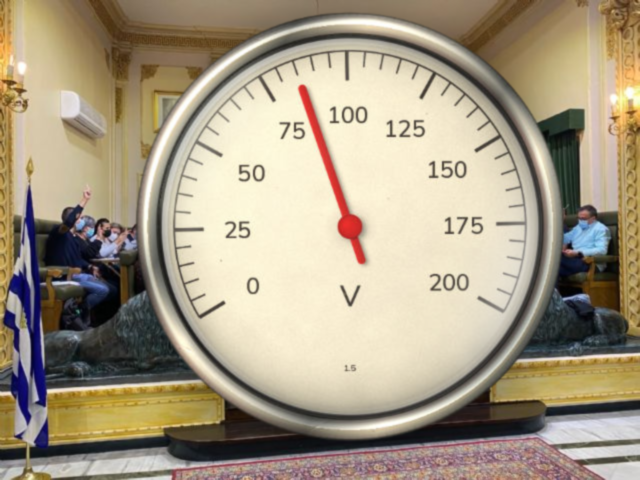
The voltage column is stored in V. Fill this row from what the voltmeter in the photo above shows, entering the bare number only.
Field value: 85
